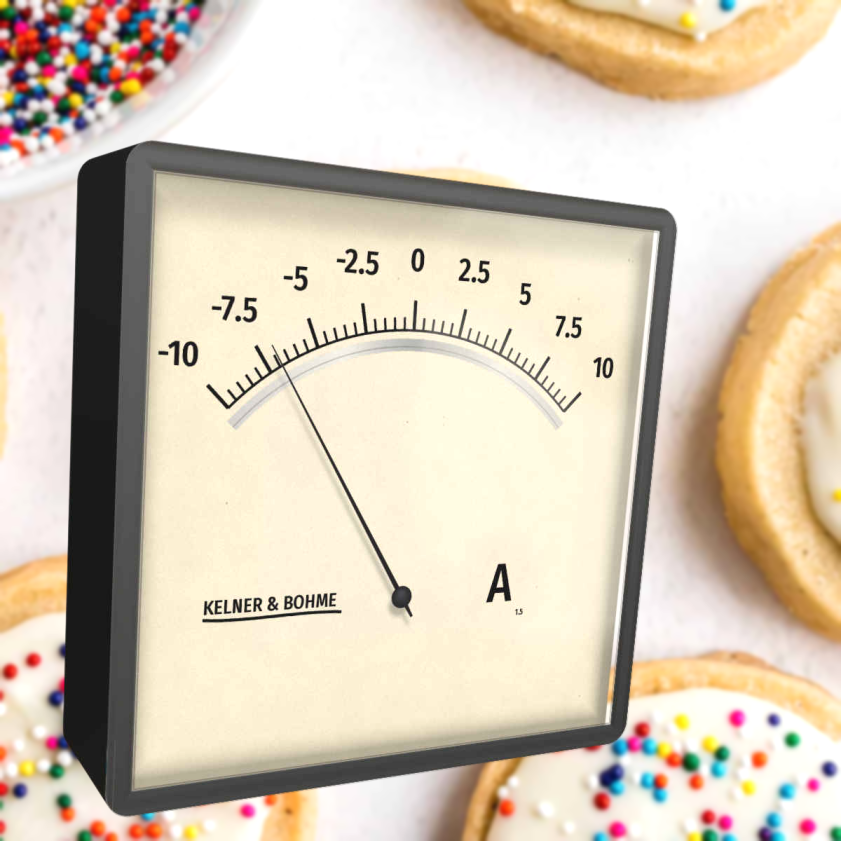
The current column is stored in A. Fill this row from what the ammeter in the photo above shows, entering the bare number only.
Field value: -7
